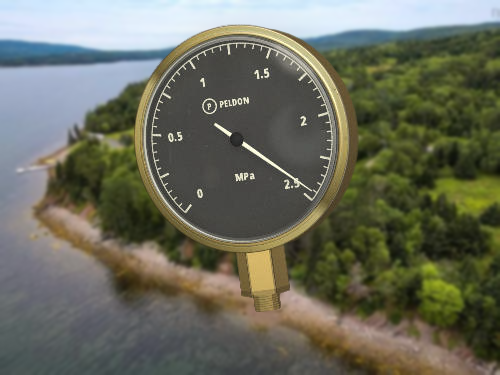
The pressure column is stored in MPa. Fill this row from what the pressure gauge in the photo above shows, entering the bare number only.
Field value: 2.45
